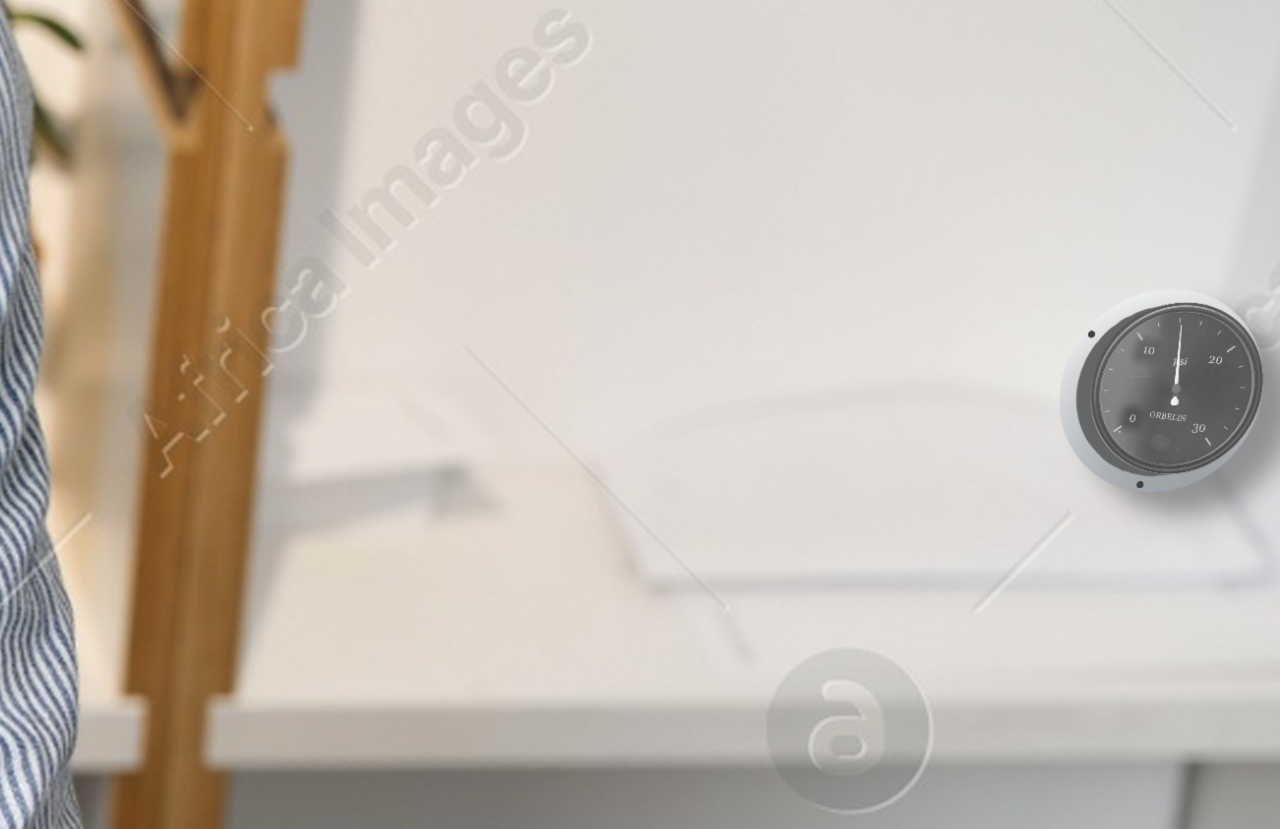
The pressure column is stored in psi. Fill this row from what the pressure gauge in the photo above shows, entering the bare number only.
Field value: 14
